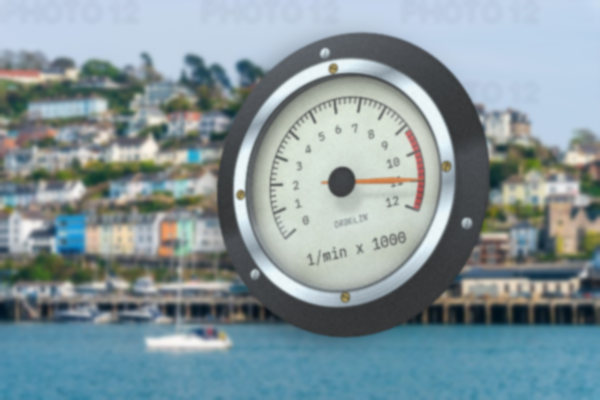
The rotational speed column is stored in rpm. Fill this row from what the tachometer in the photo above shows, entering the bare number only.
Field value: 11000
